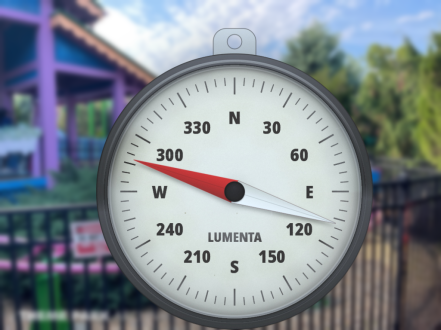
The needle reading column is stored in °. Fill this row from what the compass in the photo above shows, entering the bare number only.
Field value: 287.5
